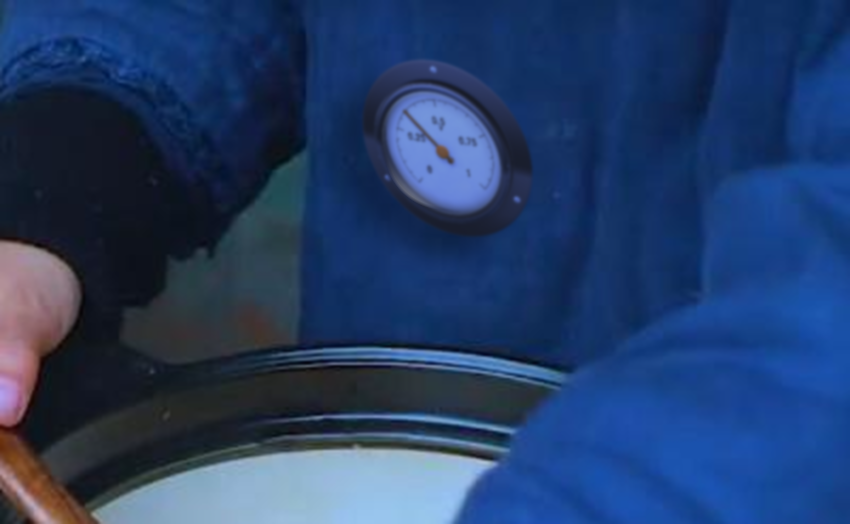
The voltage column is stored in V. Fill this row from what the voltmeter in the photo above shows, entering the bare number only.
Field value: 0.35
